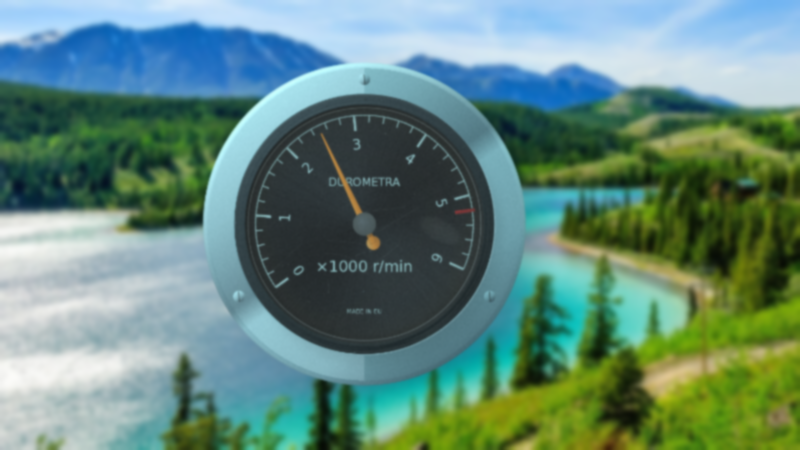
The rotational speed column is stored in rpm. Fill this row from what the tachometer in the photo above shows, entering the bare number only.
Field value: 2500
